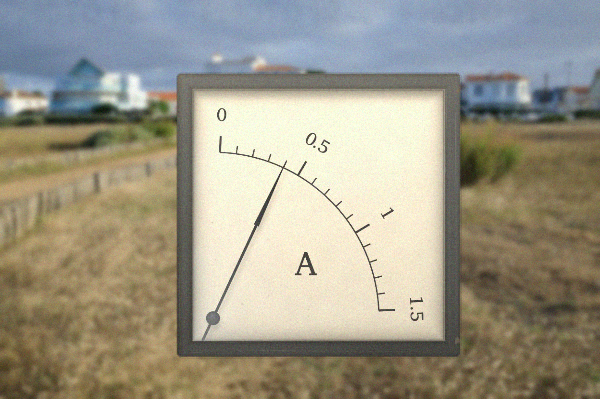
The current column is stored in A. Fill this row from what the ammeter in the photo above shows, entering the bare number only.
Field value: 0.4
